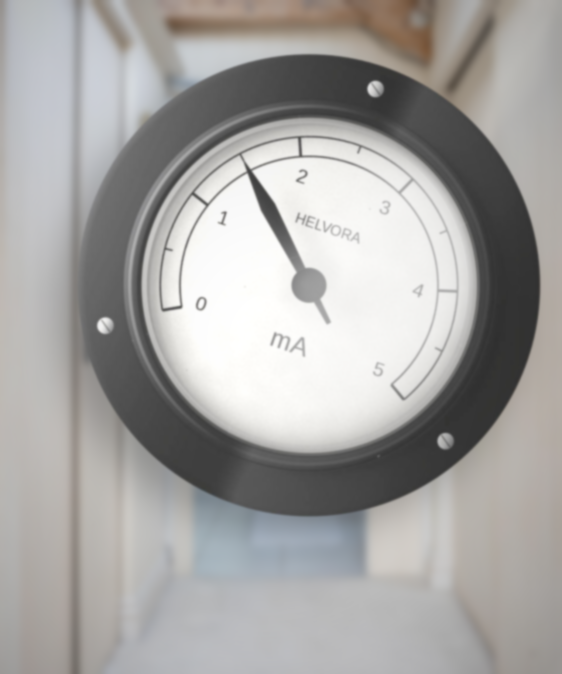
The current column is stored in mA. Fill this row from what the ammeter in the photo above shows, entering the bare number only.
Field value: 1.5
